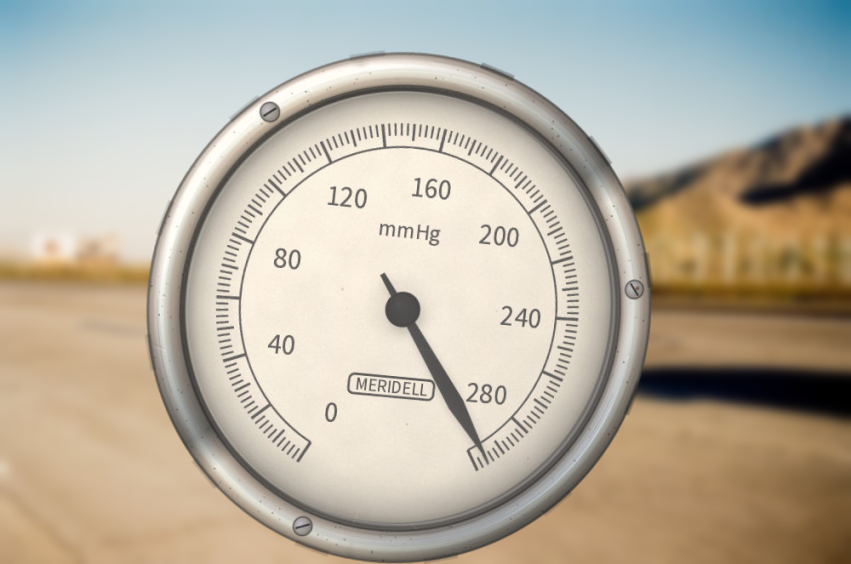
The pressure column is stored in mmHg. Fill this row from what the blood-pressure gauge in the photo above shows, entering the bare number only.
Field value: 296
